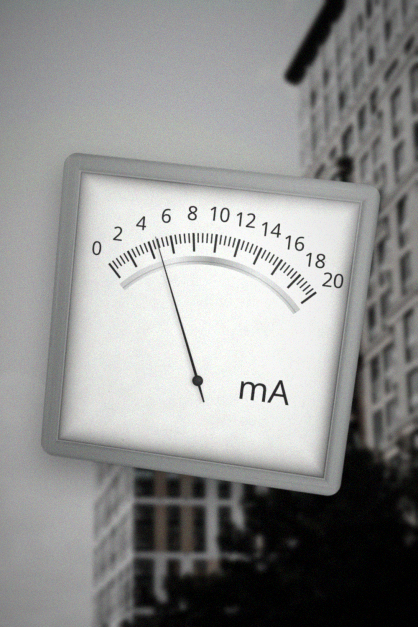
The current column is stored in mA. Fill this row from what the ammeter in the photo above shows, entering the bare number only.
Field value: 4.8
